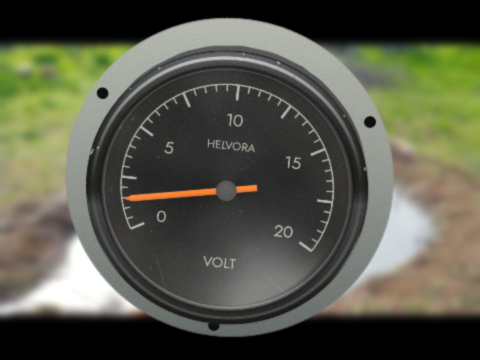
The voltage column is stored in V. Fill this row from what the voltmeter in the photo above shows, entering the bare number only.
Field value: 1.5
